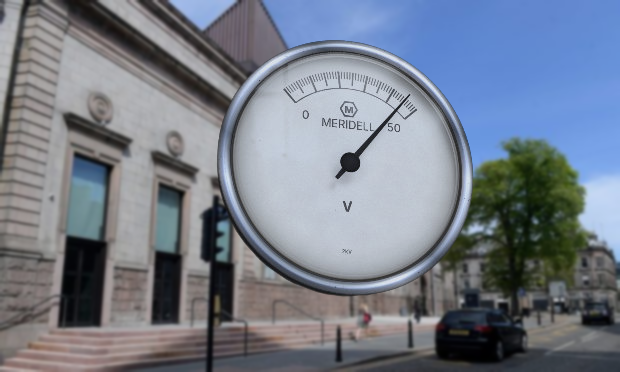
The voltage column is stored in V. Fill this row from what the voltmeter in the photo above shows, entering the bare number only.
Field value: 45
